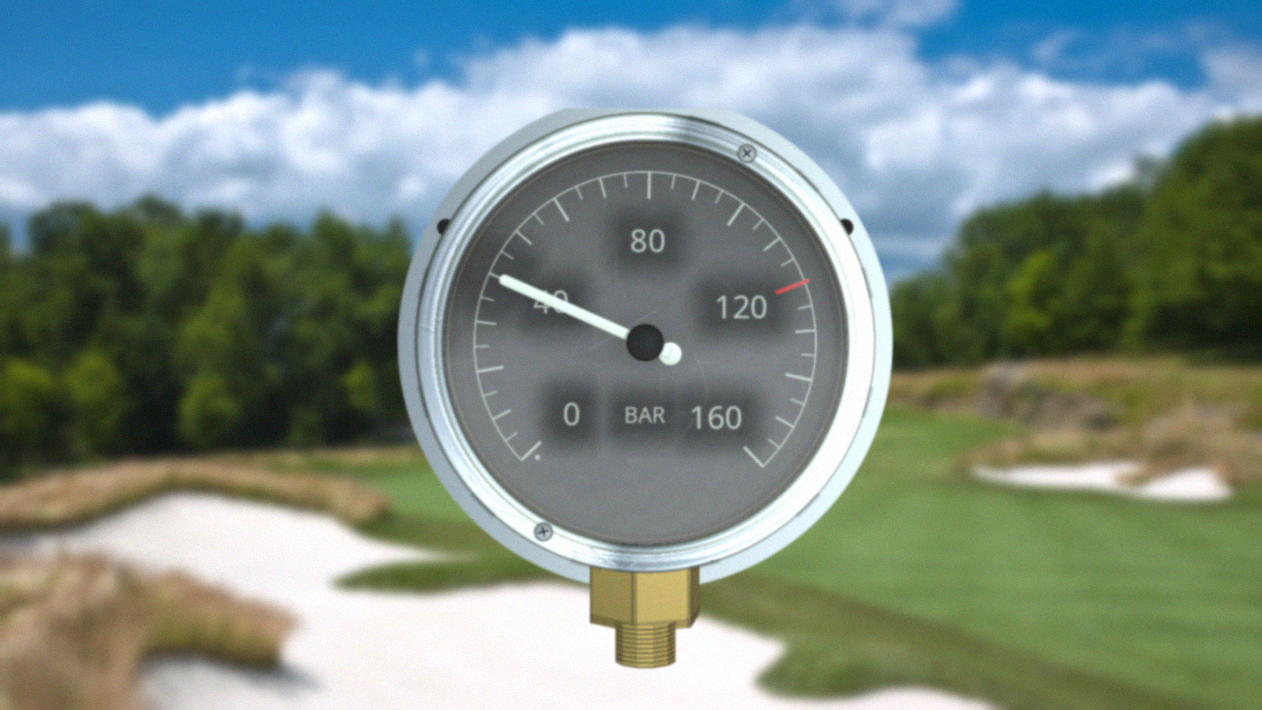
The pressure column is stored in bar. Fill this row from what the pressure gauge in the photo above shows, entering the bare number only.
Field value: 40
